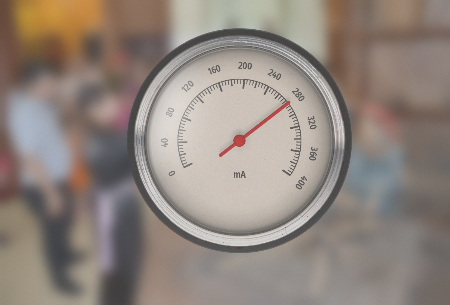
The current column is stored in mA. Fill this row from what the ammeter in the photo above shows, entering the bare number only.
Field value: 280
